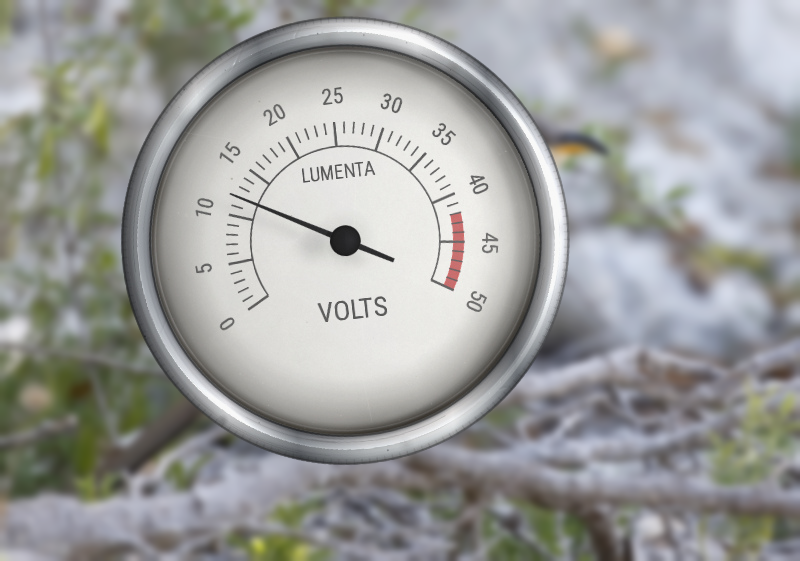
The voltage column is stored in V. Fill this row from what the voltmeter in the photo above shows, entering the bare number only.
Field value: 12
